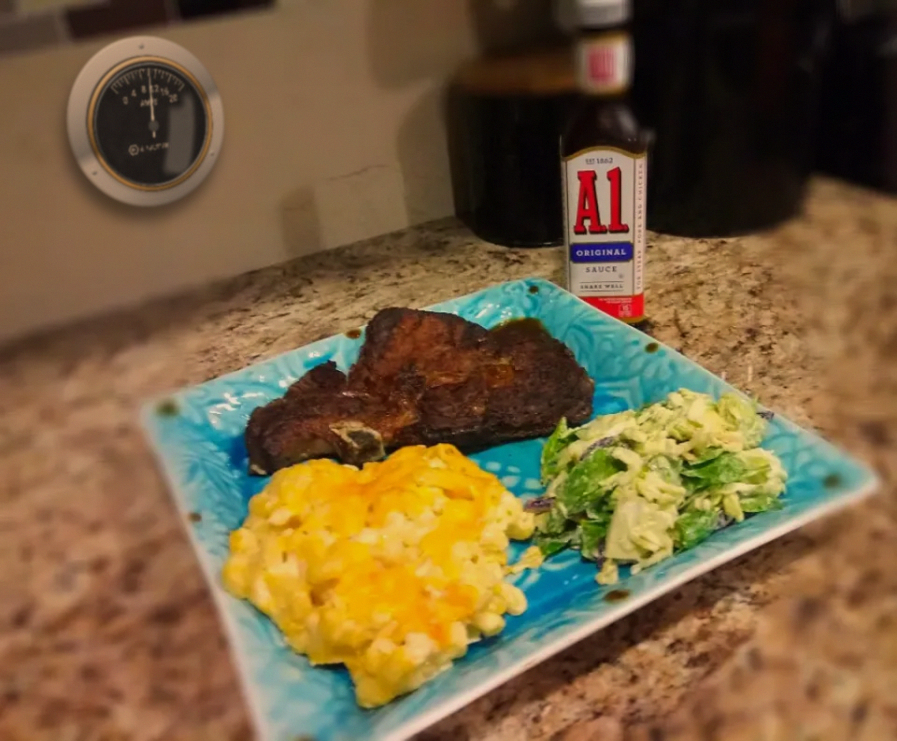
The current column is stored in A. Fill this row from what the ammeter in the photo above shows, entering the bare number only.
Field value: 10
